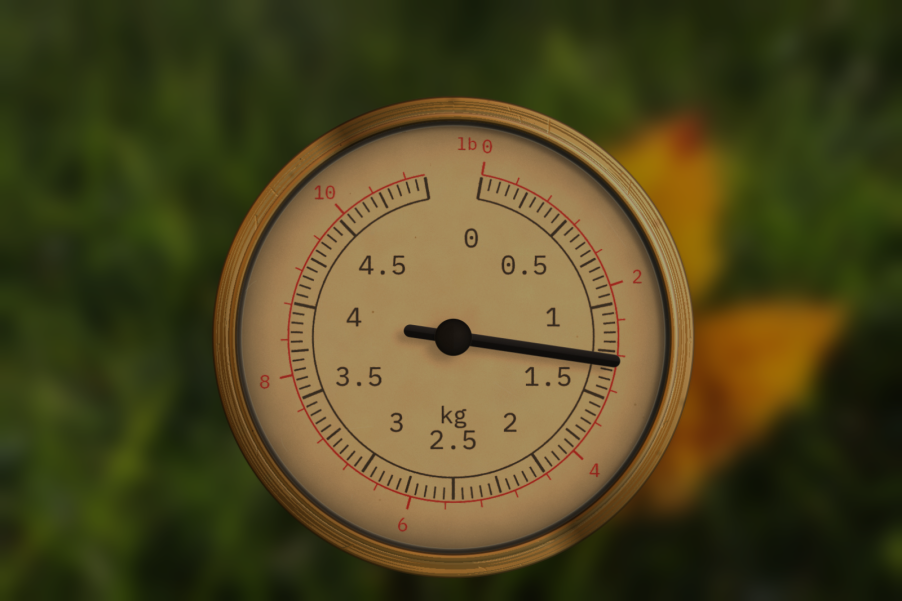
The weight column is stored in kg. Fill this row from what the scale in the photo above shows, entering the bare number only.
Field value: 1.3
